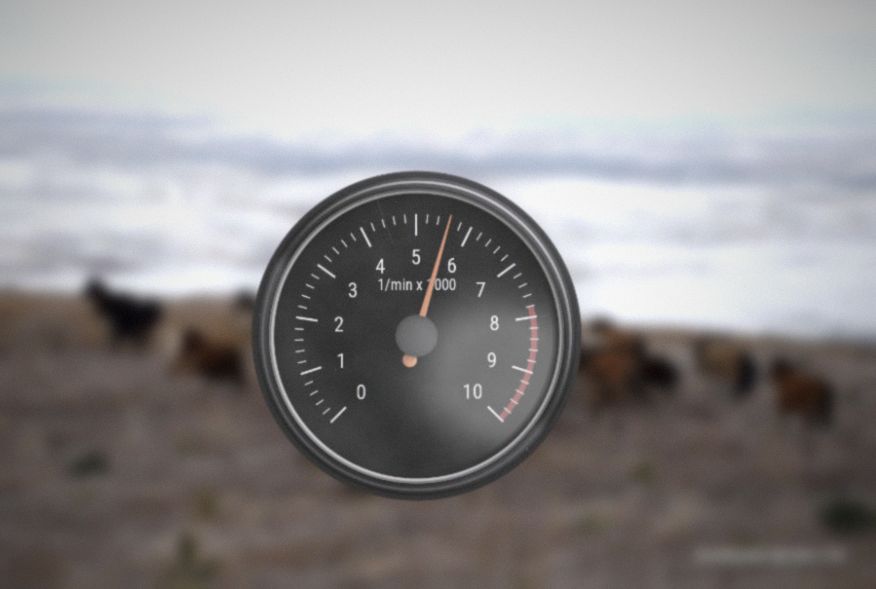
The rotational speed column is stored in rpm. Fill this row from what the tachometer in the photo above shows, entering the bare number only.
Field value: 5600
